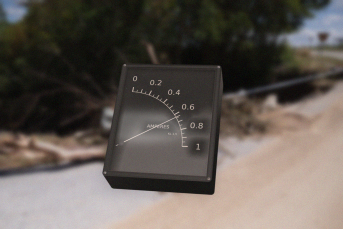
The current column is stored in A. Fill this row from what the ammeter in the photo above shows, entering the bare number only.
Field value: 0.65
